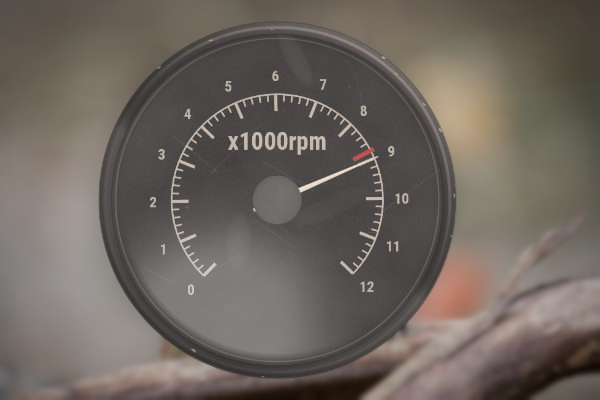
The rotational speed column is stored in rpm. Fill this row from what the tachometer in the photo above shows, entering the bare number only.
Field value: 9000
